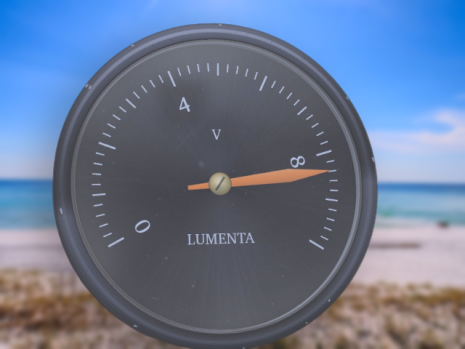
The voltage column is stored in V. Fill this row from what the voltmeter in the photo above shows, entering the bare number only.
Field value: 8.4
